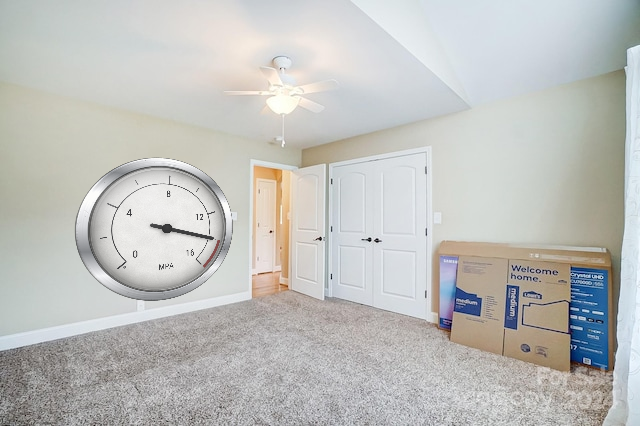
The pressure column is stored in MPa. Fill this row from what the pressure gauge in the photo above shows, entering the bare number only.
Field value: 14
